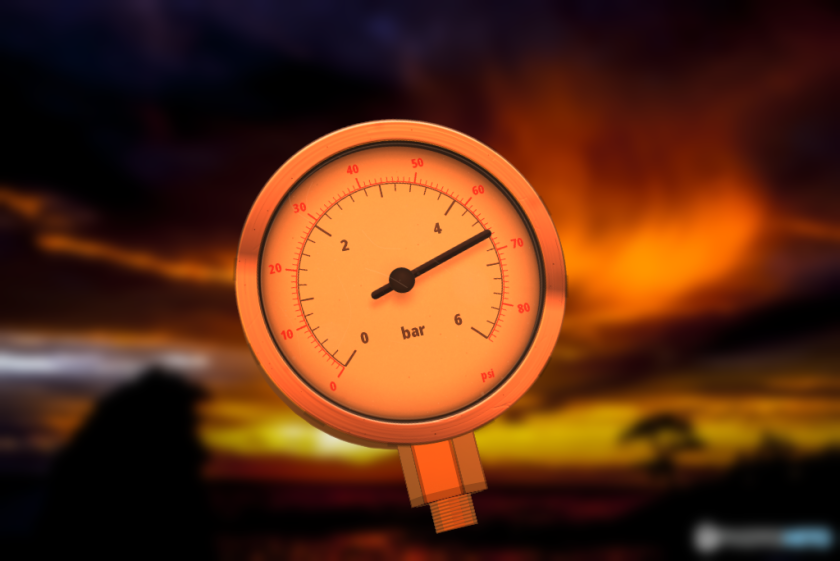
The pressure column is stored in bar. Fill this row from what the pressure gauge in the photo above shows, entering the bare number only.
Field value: 4.6
